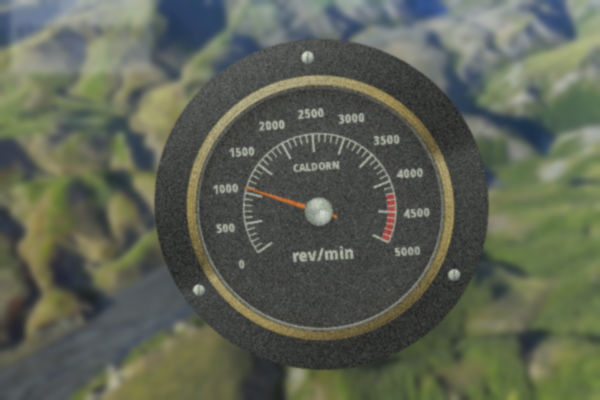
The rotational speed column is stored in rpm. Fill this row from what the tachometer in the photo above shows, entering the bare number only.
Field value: 1100
